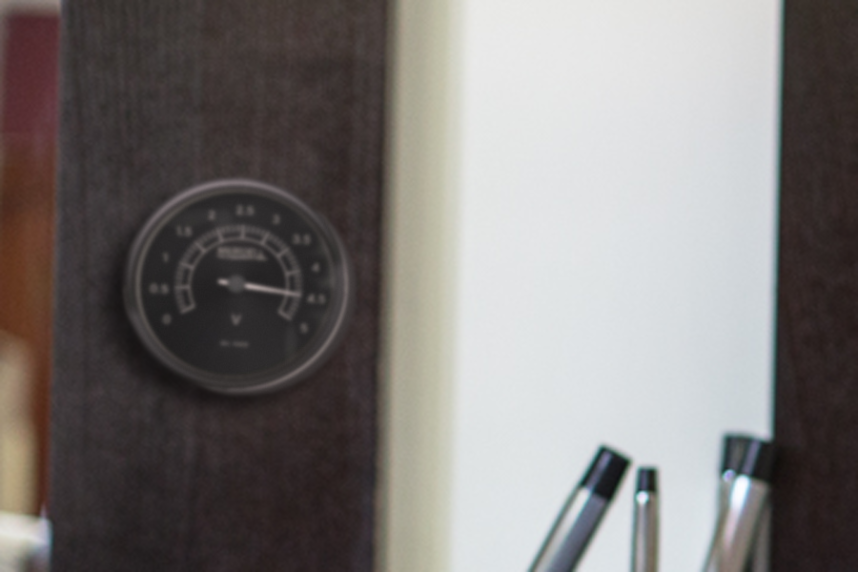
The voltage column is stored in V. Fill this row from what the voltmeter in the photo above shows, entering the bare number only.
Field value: 4.5
